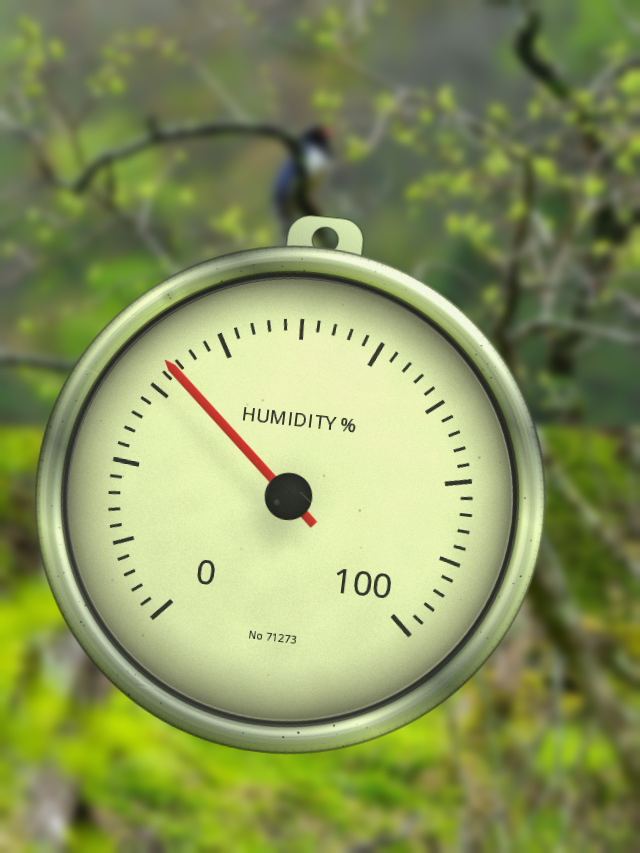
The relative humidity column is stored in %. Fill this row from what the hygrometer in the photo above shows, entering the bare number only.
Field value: 33
